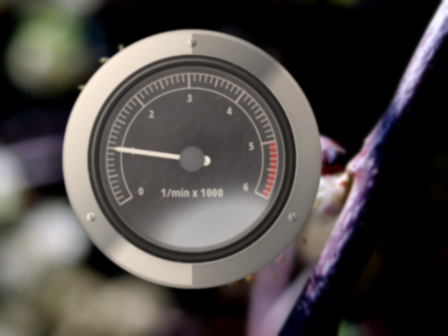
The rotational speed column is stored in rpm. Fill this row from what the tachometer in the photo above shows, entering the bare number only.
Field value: 1000
